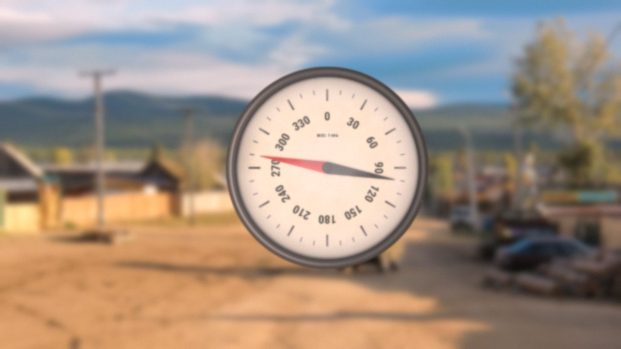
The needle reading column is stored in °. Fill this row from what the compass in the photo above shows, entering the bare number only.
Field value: 280
